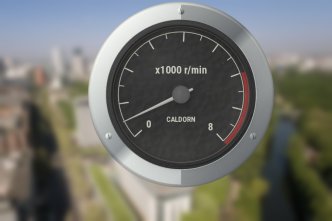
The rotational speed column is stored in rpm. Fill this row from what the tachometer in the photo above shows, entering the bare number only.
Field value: 500
